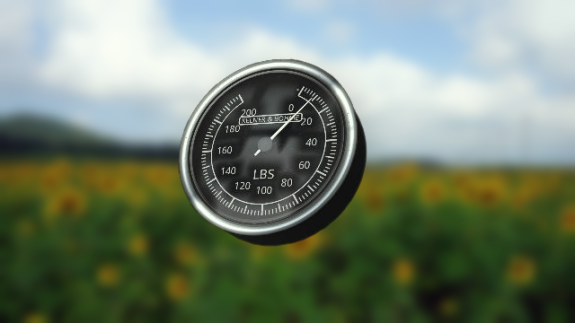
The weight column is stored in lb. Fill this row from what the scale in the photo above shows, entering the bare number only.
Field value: 10
